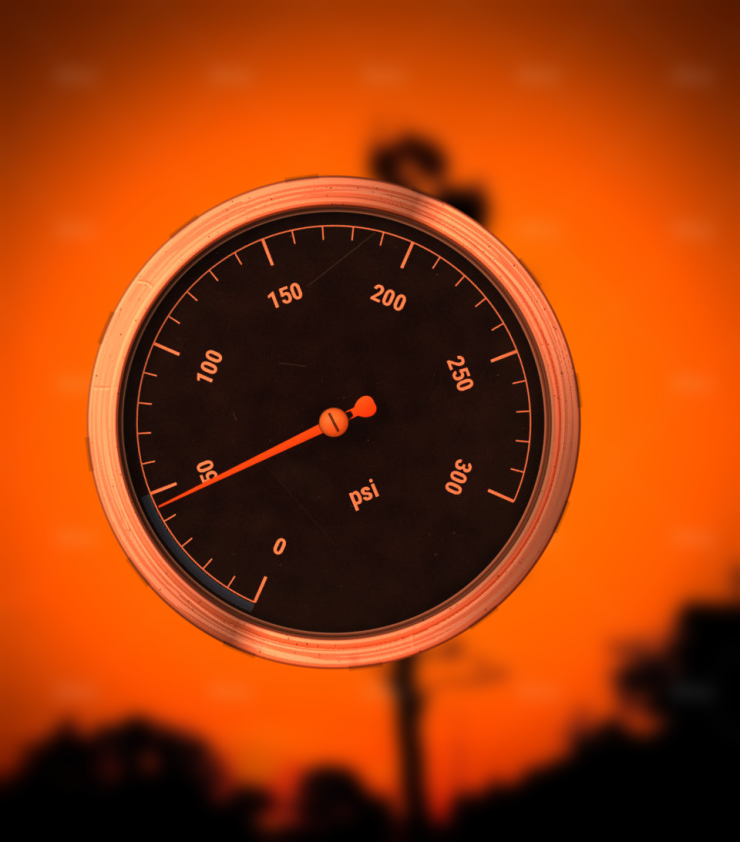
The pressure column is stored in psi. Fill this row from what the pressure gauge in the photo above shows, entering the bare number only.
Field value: 45
